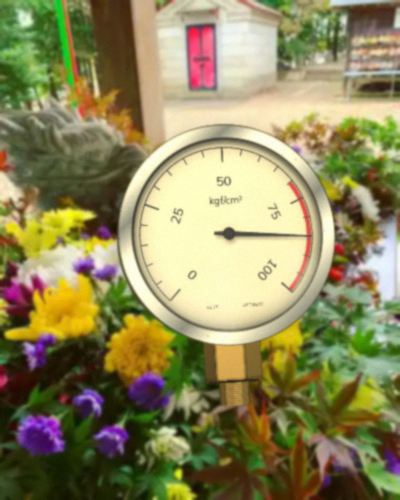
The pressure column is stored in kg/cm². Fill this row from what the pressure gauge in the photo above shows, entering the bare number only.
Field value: 85
